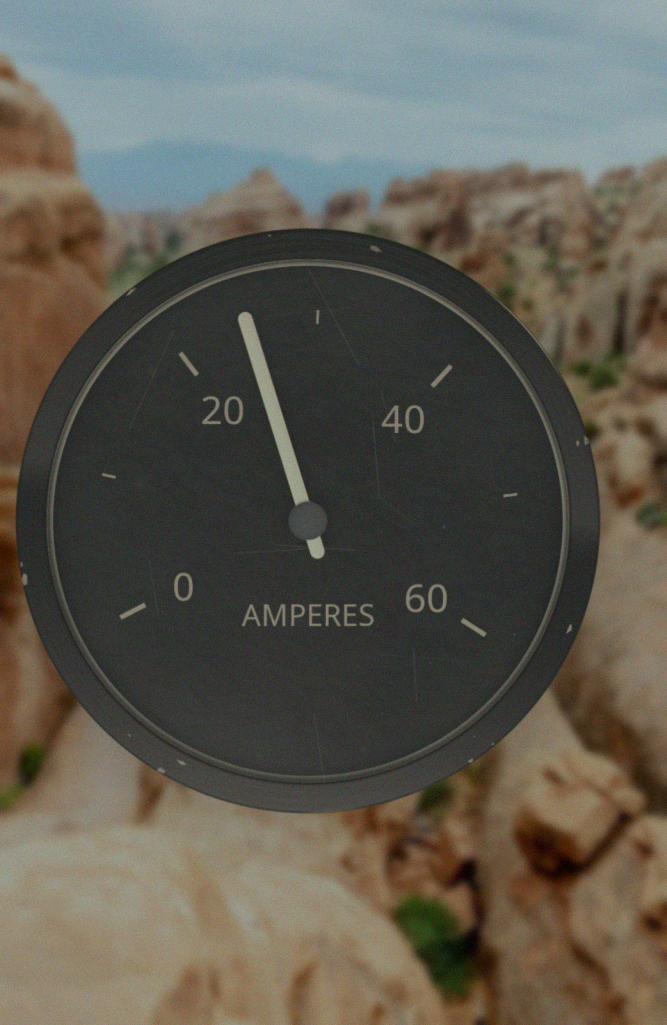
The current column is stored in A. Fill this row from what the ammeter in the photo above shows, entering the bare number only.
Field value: 25
